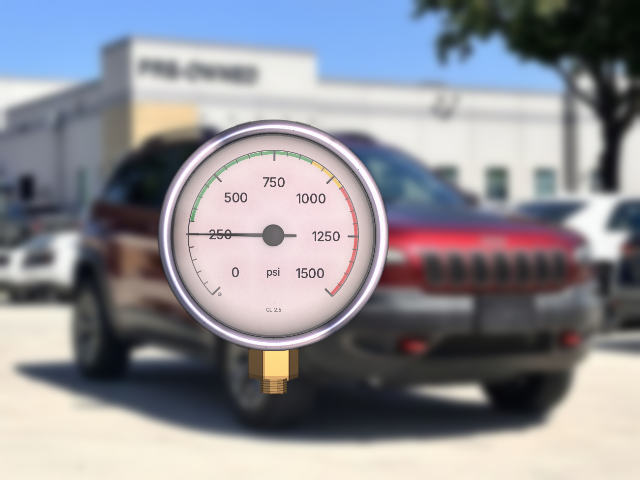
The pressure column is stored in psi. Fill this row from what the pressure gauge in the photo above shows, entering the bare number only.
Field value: 250
